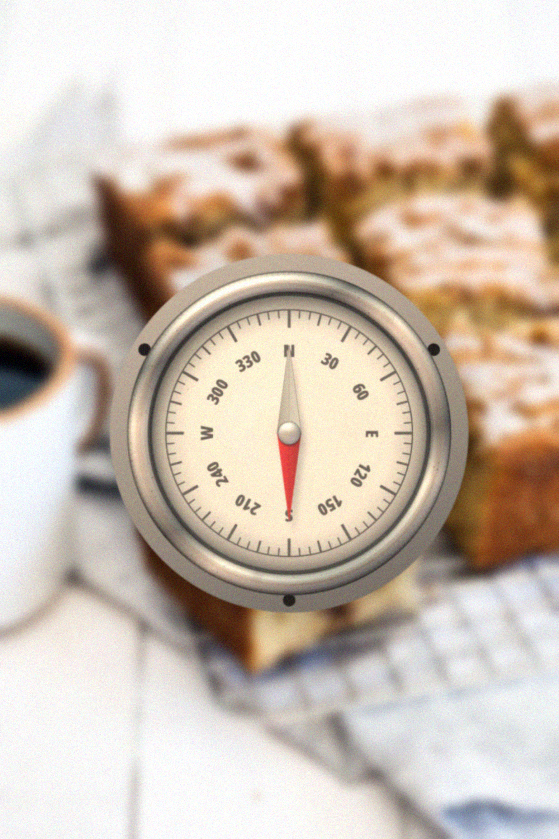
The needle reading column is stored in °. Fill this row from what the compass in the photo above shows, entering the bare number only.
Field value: 180
